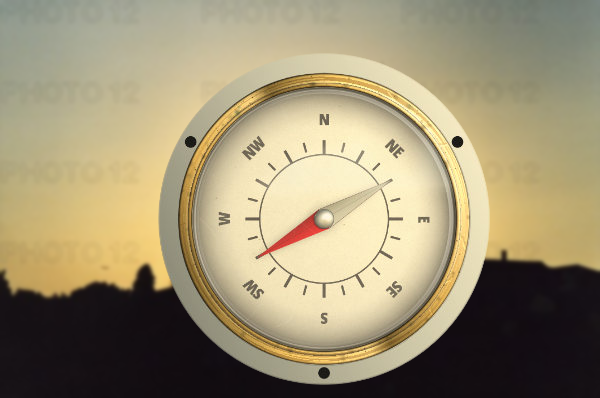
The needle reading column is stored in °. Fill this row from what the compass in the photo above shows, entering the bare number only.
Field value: 240
